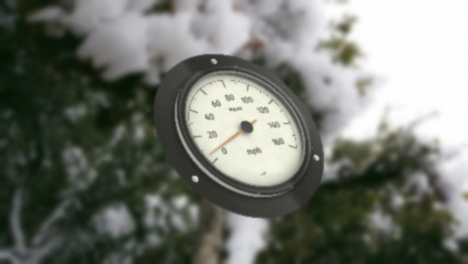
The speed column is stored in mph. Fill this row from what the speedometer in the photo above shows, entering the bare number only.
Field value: 5
